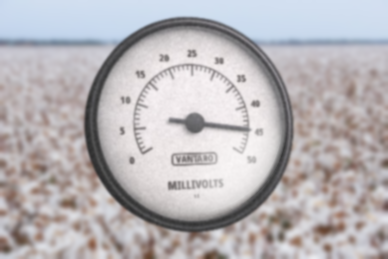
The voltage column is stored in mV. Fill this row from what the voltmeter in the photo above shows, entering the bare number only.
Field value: 45
